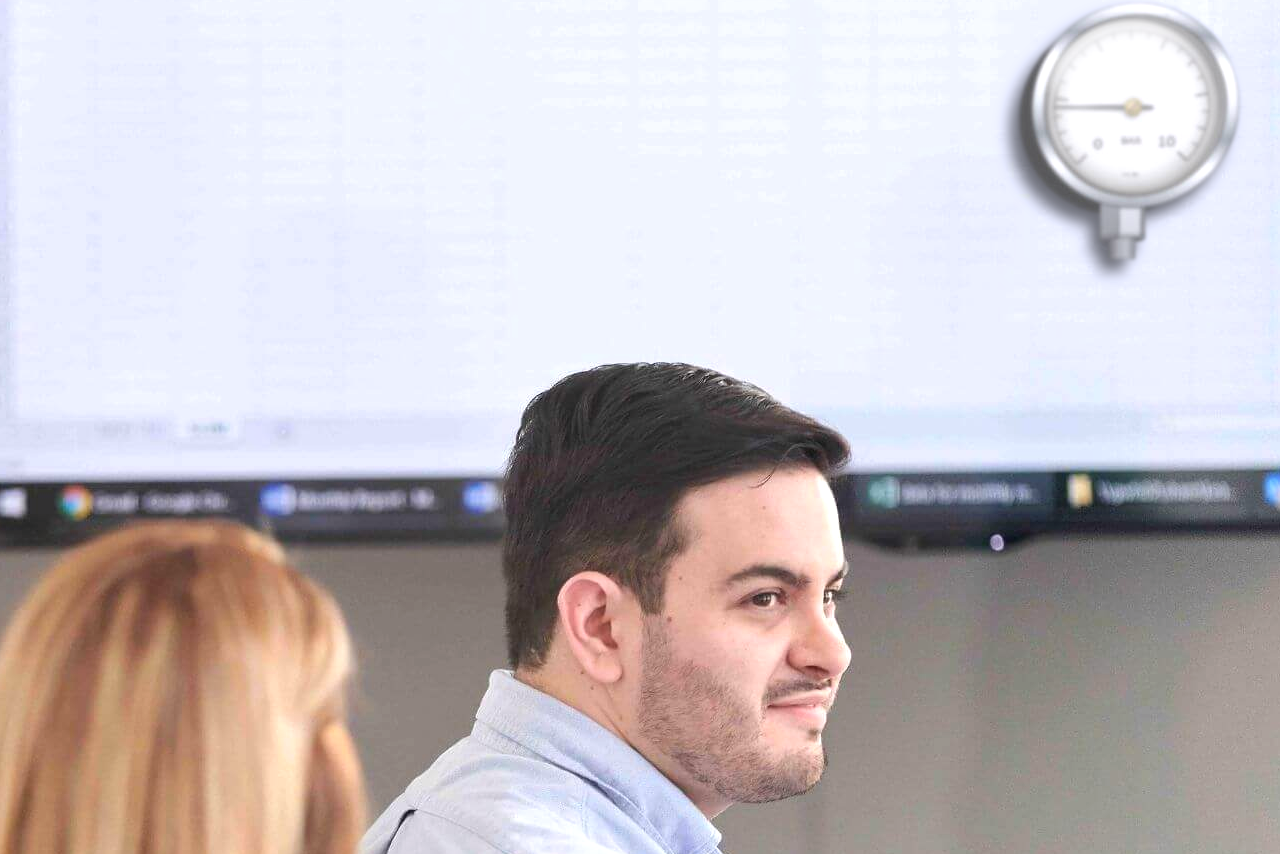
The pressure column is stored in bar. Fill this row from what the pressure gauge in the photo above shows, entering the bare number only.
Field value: 1.75
